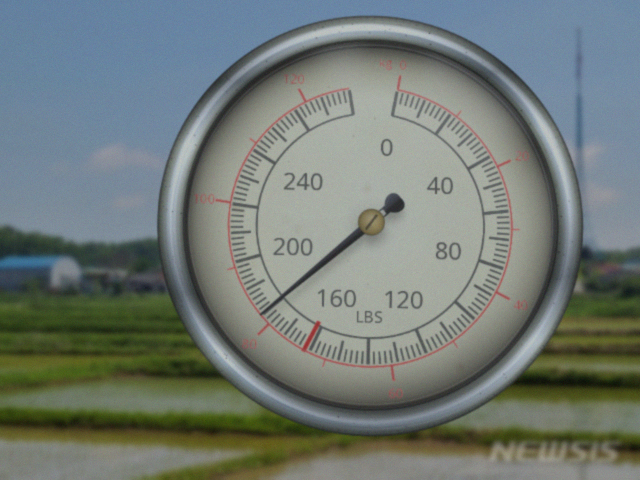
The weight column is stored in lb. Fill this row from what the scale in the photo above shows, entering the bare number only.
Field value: 180
